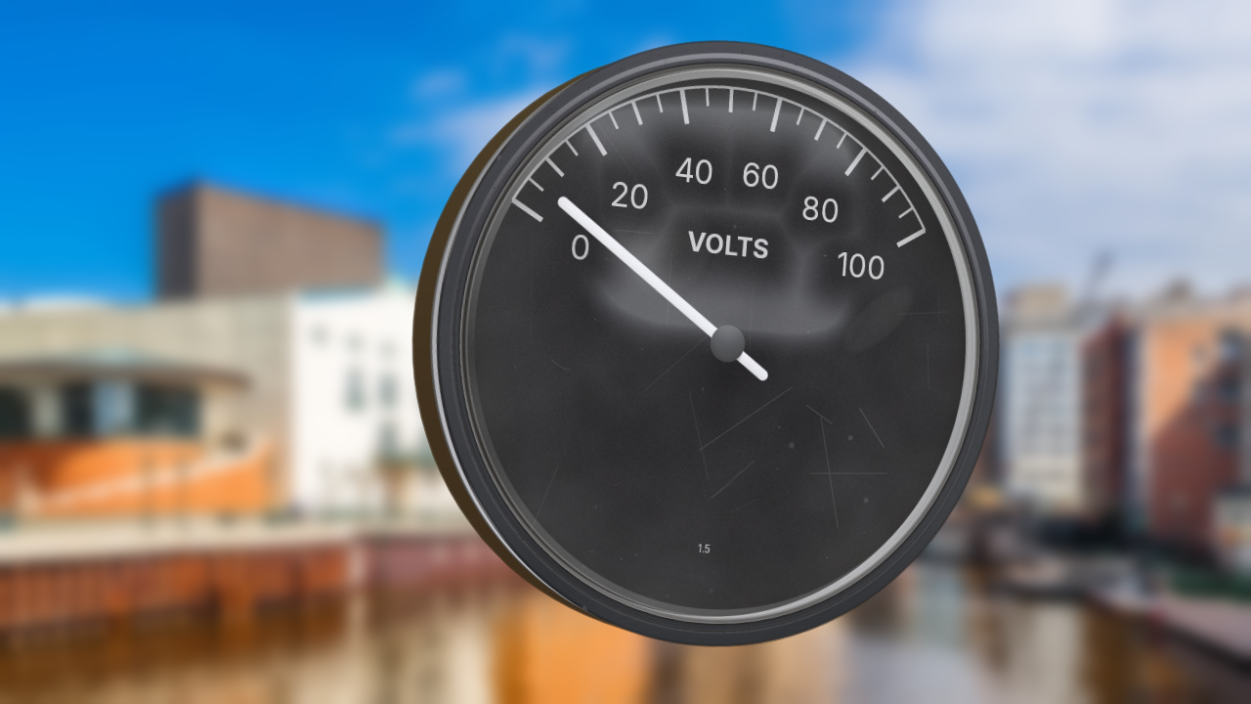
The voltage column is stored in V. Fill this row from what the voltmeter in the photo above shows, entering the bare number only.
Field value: 5
